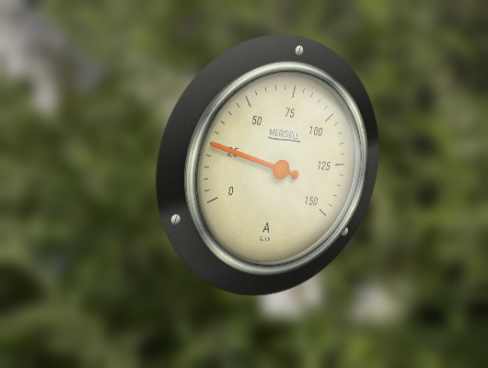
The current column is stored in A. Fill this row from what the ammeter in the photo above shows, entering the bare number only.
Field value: 25
